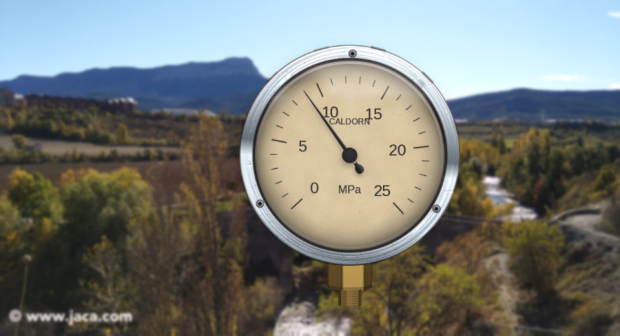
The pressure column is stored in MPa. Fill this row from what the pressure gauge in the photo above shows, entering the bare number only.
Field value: 9
